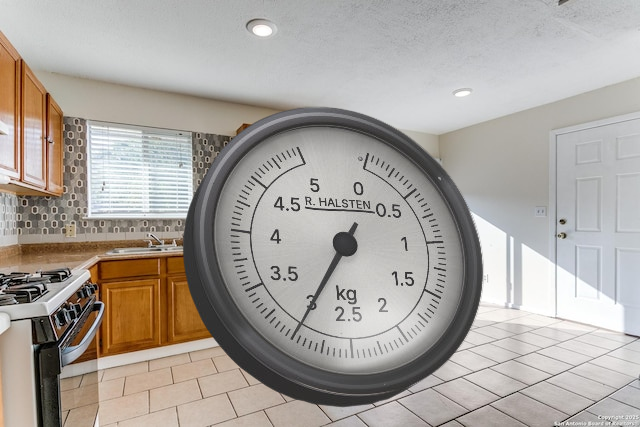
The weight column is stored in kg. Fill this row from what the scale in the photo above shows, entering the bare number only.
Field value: 3
